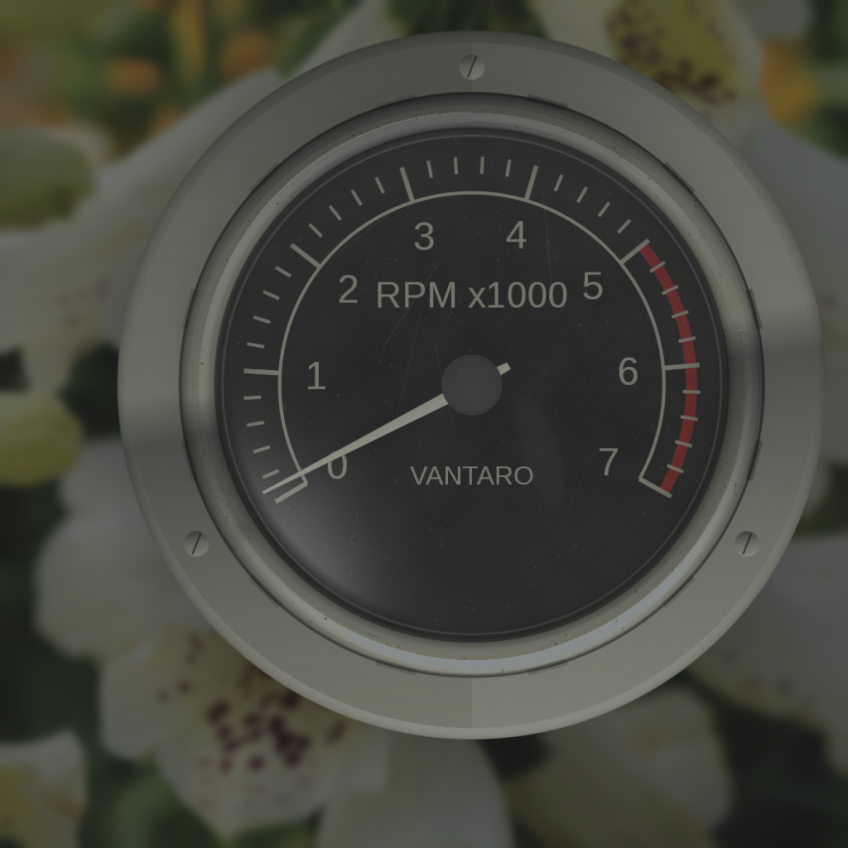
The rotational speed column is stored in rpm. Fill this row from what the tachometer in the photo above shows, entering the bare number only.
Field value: 100
